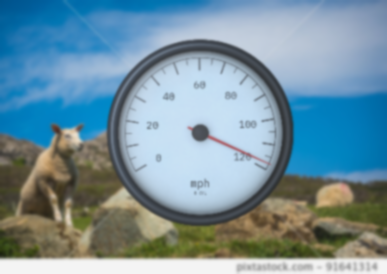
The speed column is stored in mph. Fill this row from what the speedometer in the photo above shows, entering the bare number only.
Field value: 117.5
